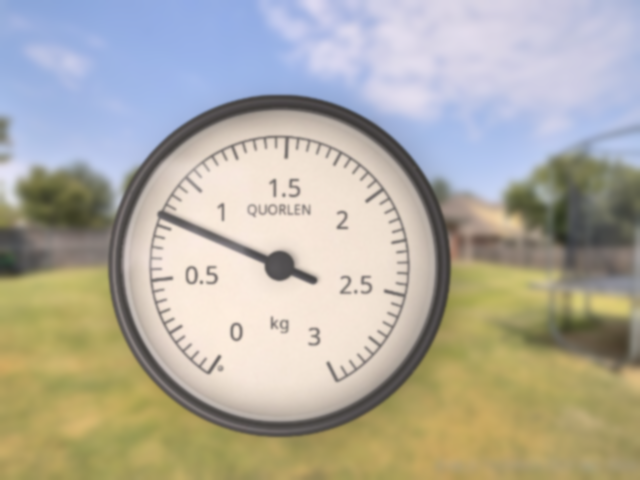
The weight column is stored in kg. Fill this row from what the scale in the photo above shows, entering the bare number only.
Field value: 0.8
